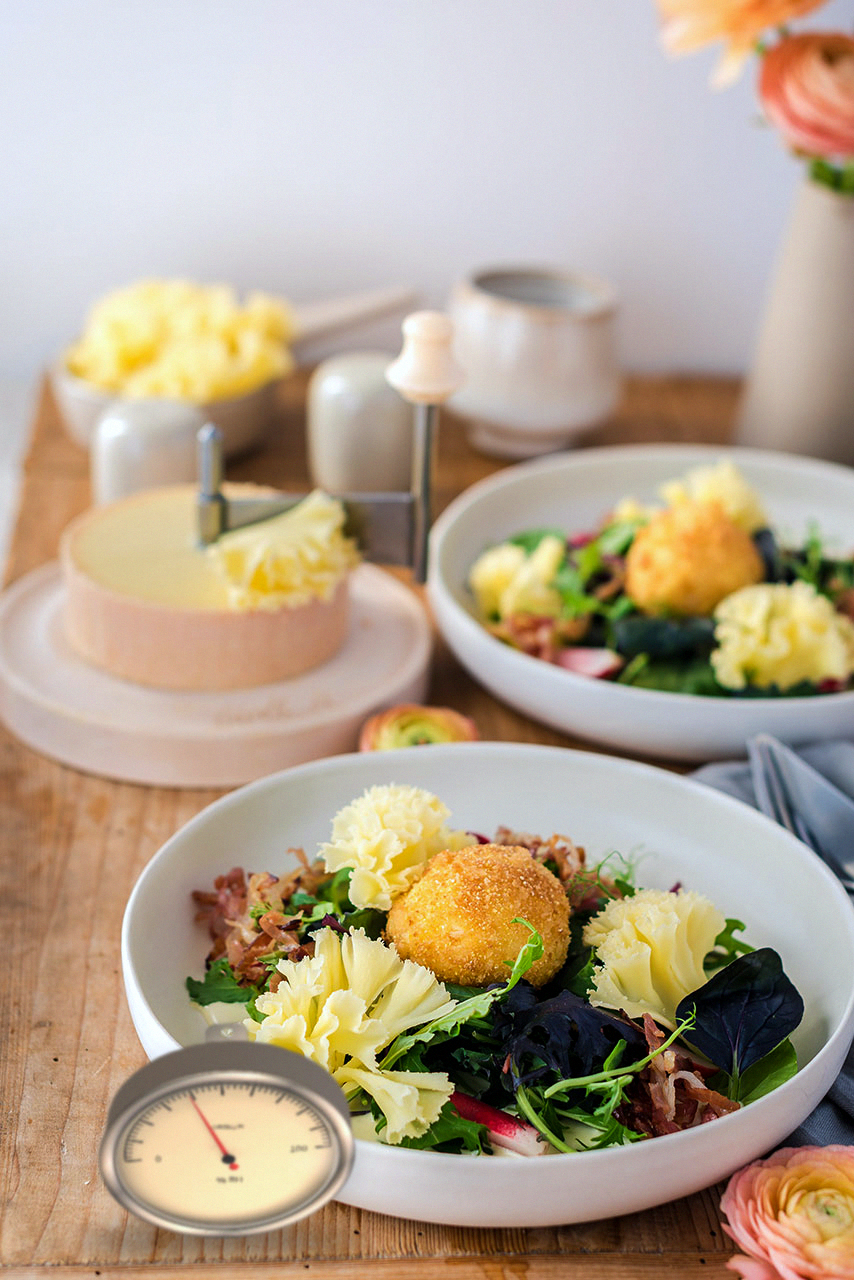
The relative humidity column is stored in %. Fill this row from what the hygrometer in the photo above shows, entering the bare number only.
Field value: 40
